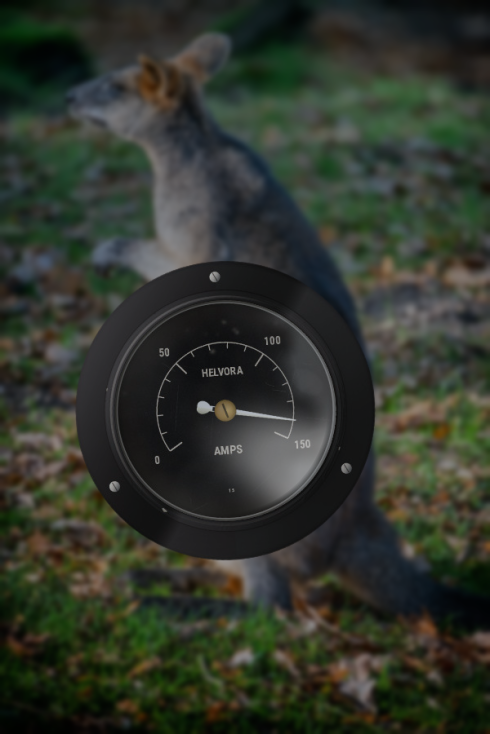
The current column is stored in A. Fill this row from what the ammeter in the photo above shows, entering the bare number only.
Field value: 140
